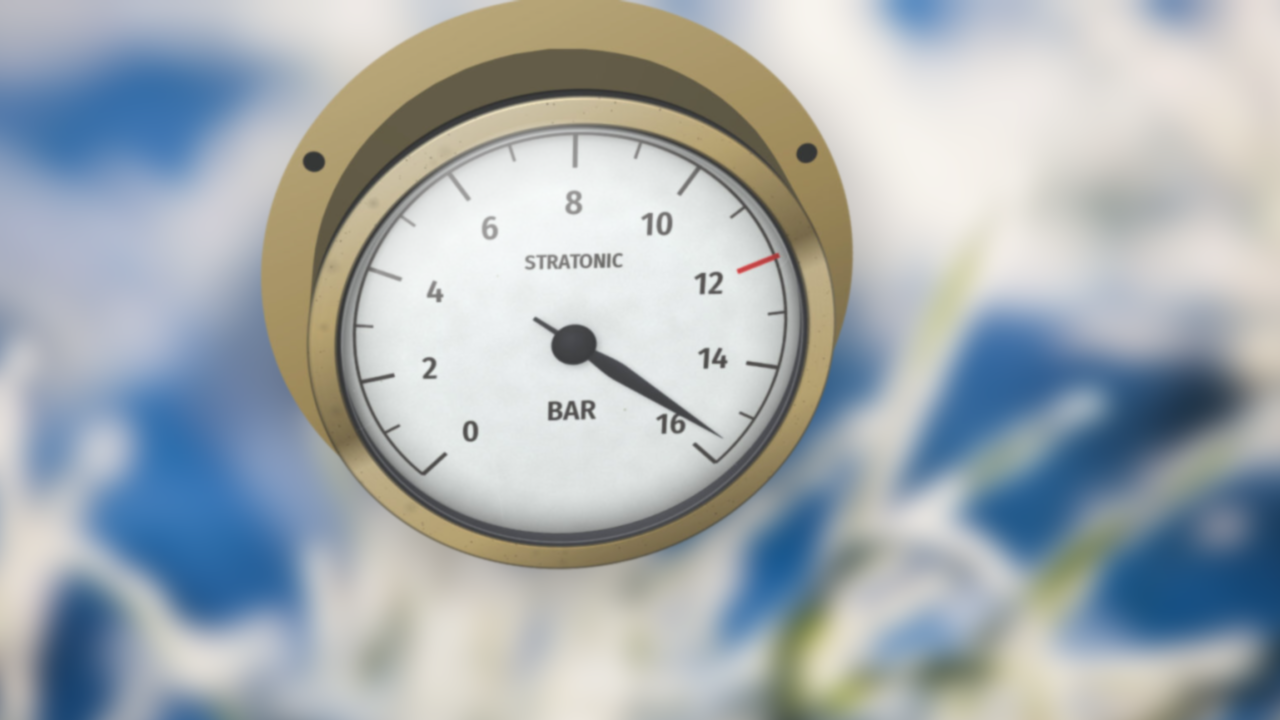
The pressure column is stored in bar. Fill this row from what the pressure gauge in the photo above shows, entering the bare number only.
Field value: 15.5
